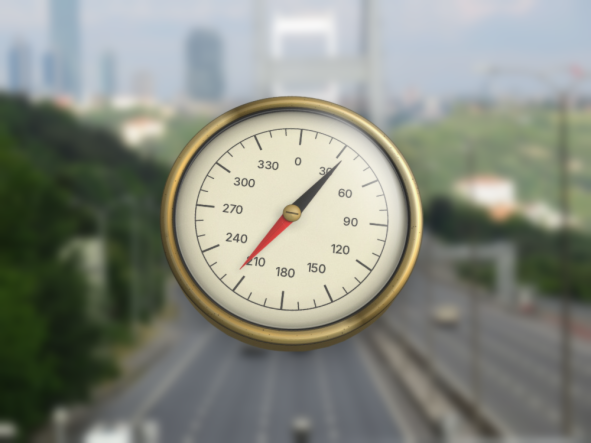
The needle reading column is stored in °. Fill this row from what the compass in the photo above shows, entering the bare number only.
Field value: 215
